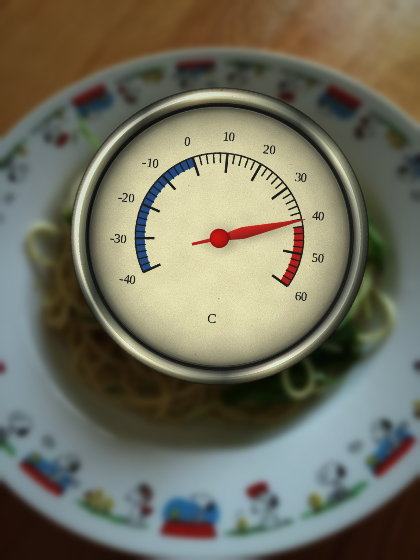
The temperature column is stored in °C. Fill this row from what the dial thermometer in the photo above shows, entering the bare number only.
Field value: 40
